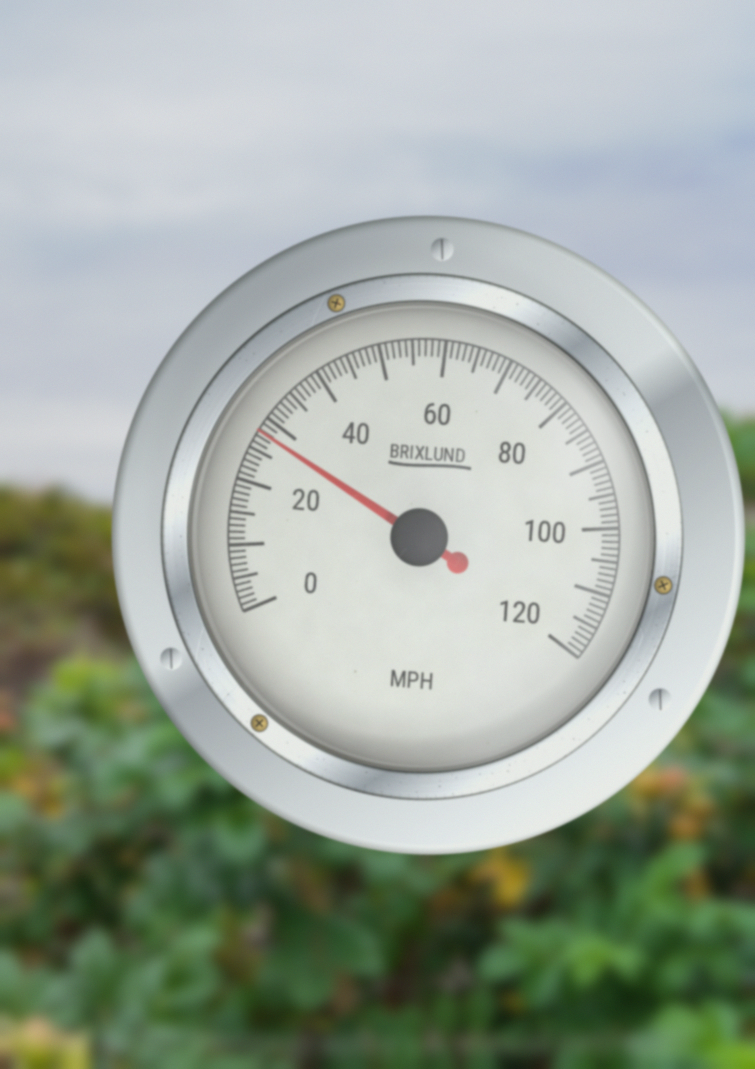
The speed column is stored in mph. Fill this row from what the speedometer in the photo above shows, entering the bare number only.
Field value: 28
